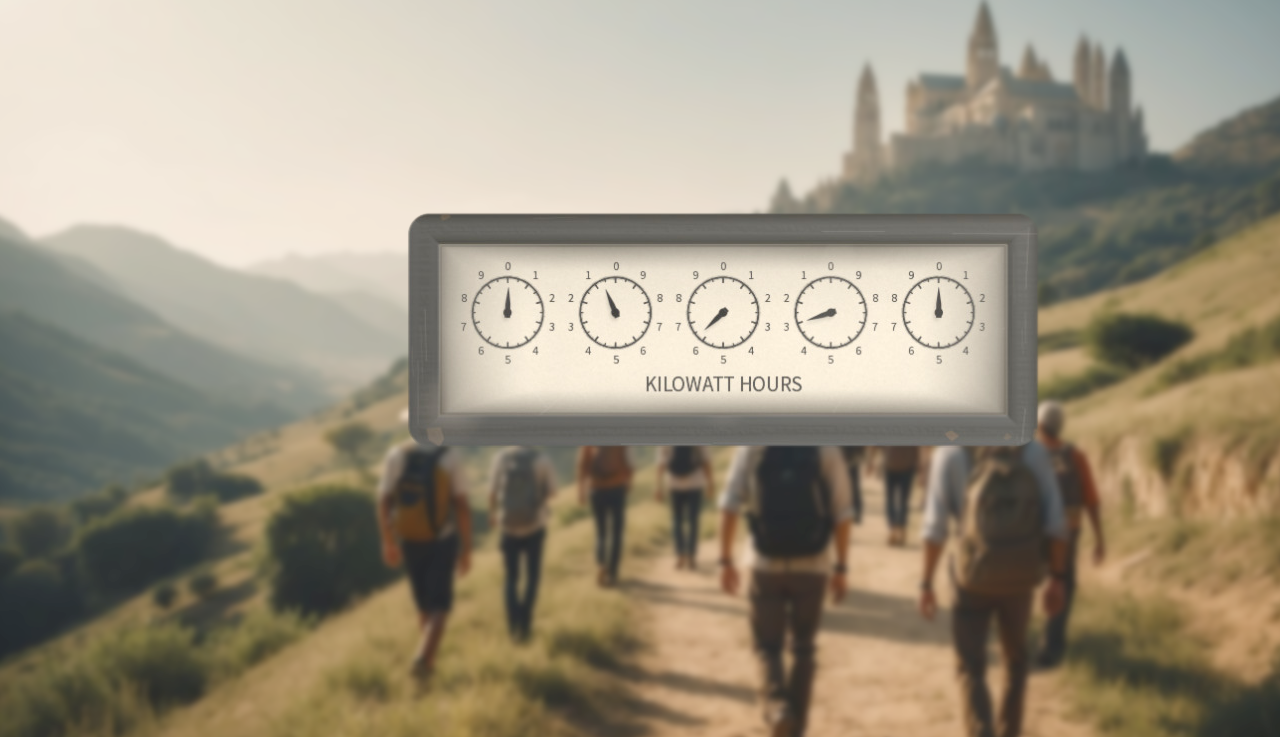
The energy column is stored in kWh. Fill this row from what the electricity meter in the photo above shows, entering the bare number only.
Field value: 630
